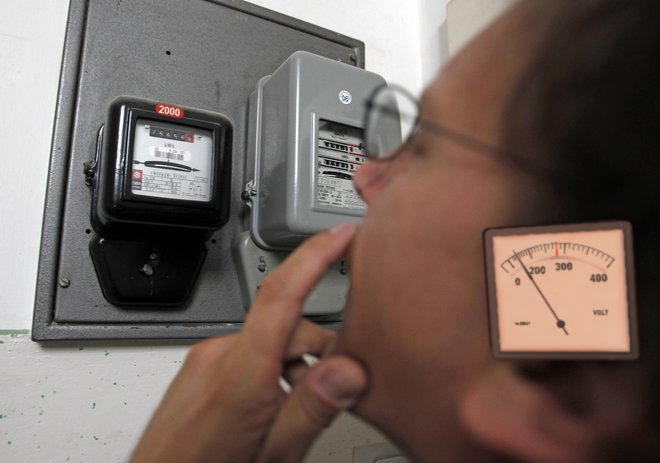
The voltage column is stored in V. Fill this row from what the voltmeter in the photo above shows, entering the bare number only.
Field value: 150
